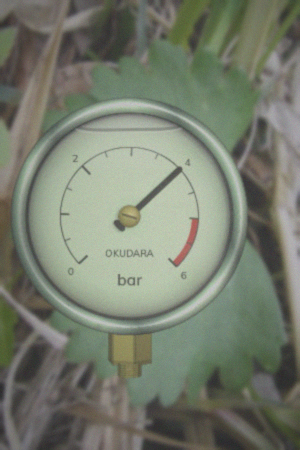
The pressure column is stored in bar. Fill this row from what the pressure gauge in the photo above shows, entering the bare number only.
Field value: 4
